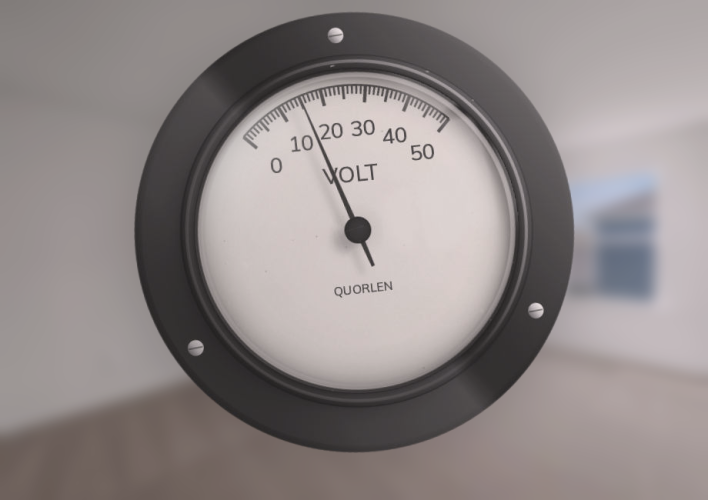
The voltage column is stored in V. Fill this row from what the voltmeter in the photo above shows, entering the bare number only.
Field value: 15
